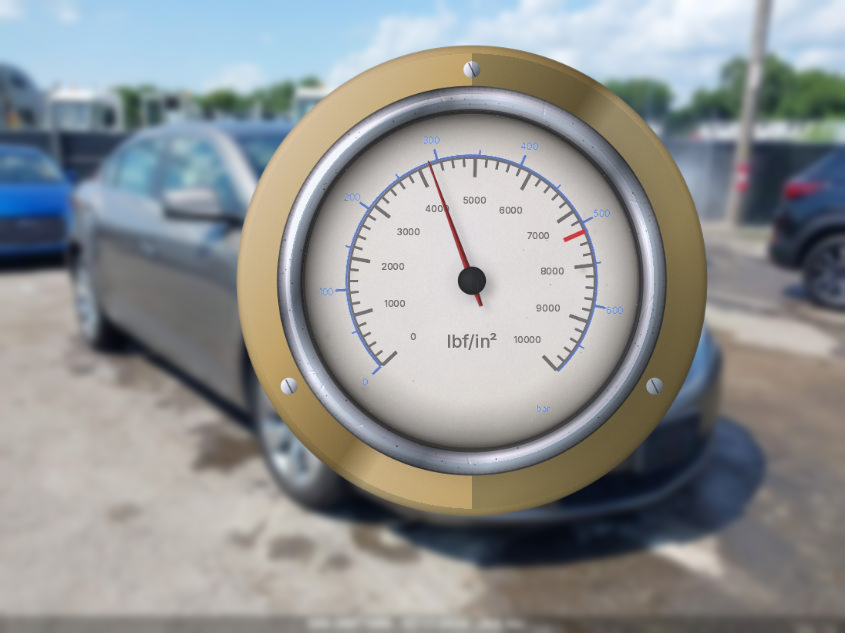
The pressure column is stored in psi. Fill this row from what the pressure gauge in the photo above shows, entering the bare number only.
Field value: 4200
